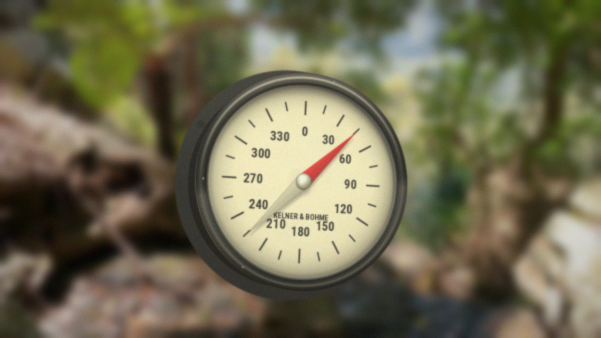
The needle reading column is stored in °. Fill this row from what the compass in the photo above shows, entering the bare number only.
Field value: 45
